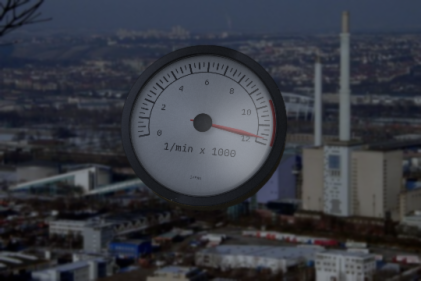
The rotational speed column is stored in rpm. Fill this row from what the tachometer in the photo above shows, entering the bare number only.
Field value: 11750
